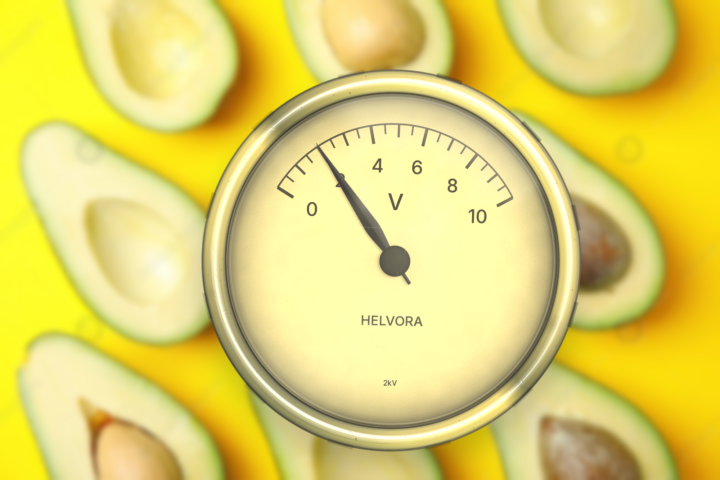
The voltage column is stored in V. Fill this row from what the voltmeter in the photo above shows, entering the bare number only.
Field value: 2
